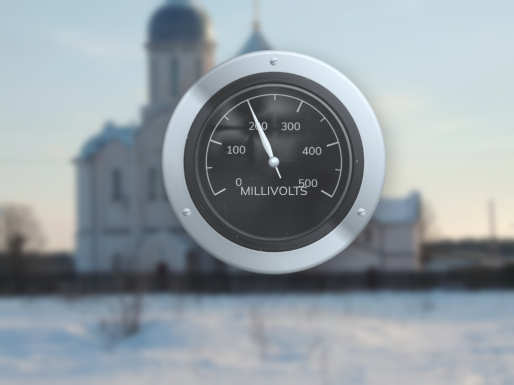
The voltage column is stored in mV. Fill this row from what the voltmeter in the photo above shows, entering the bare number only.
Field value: 200
